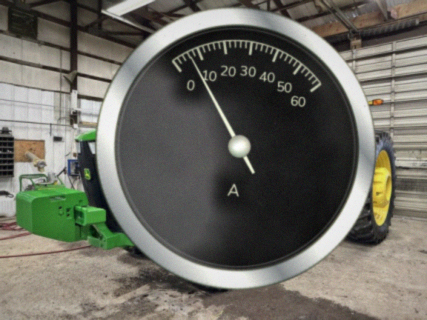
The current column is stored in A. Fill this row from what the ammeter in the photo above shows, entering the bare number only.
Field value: 6
